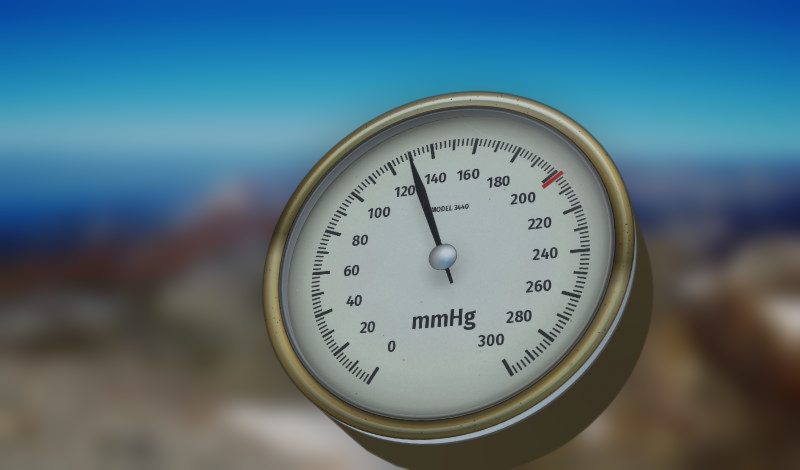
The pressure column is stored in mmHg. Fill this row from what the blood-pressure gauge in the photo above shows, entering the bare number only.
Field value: 130
